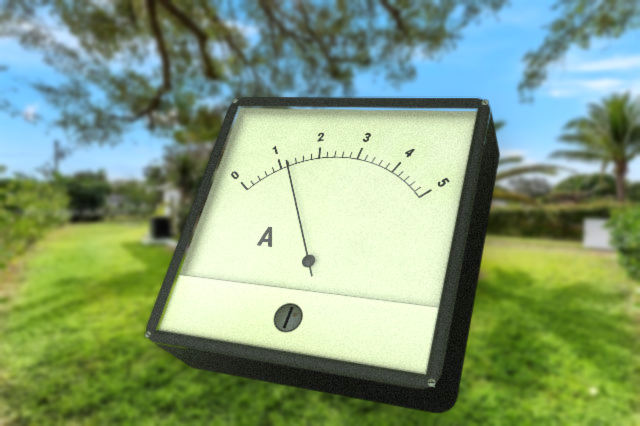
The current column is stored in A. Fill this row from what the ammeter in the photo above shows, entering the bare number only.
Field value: 1.2
